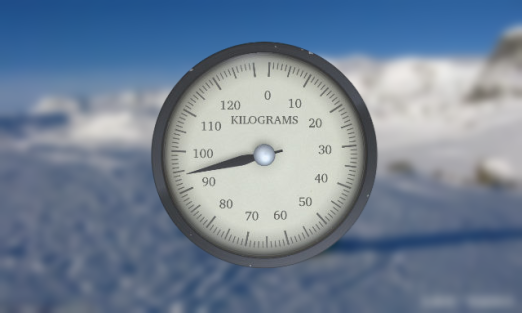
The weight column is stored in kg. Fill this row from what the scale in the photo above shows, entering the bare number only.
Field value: 94
